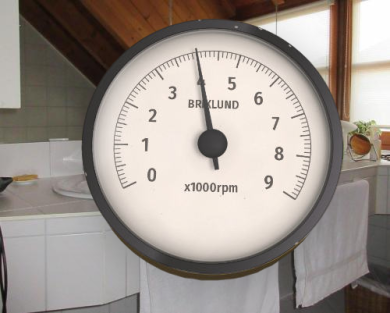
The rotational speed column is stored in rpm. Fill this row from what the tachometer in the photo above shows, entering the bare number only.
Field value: 4000
